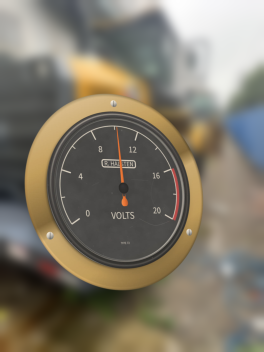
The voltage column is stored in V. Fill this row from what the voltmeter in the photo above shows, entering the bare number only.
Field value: 10
